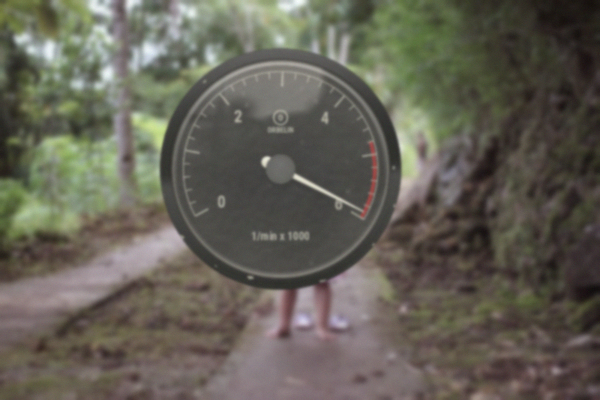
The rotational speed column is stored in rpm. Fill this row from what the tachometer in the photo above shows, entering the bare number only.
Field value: 5900
